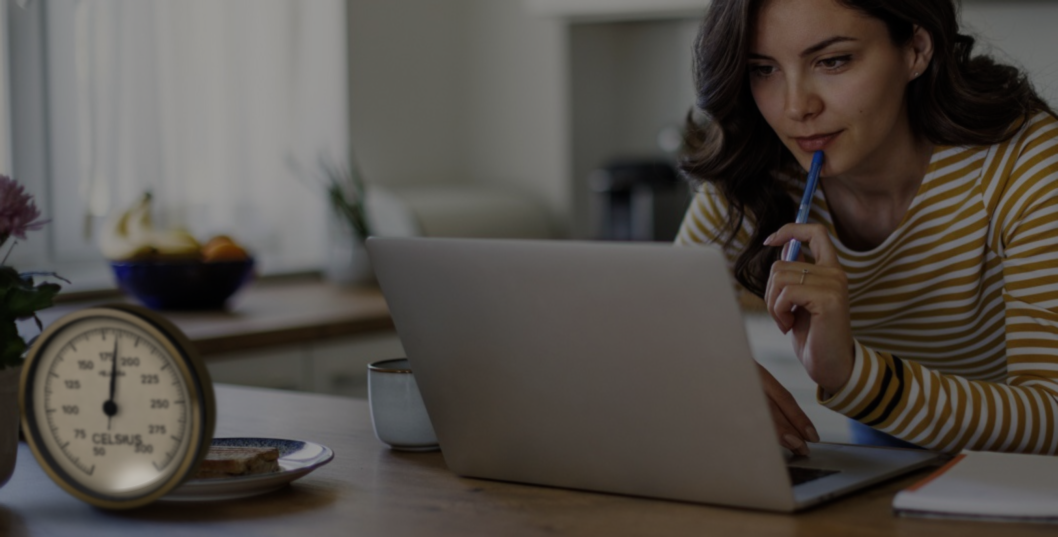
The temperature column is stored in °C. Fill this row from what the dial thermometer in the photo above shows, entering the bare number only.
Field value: 187.5
